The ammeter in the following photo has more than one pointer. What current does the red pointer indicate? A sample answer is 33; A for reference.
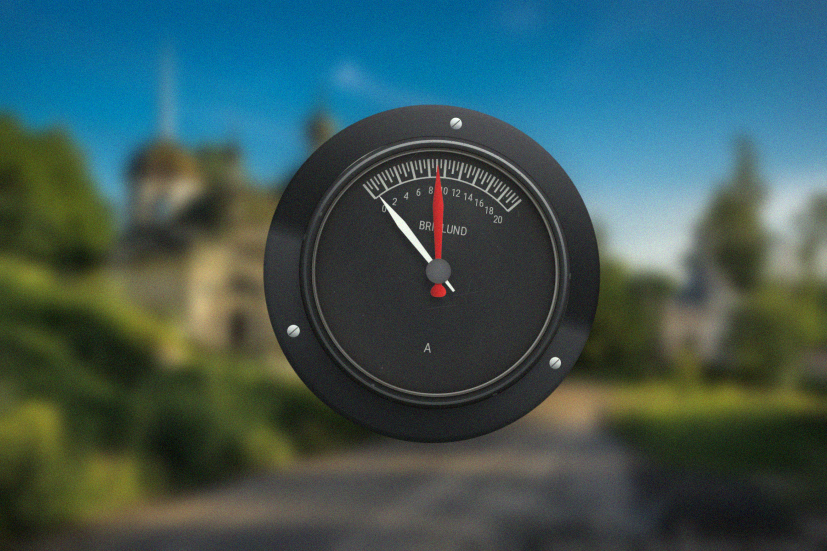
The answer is 9; A
